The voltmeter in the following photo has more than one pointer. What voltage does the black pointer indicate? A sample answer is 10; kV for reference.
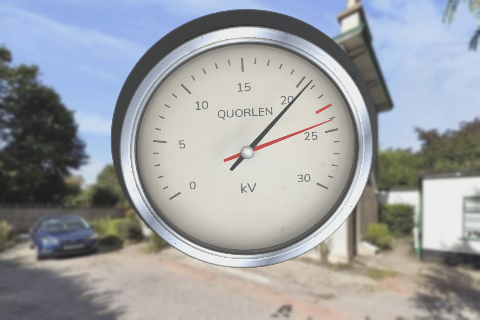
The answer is 20.5; kV
